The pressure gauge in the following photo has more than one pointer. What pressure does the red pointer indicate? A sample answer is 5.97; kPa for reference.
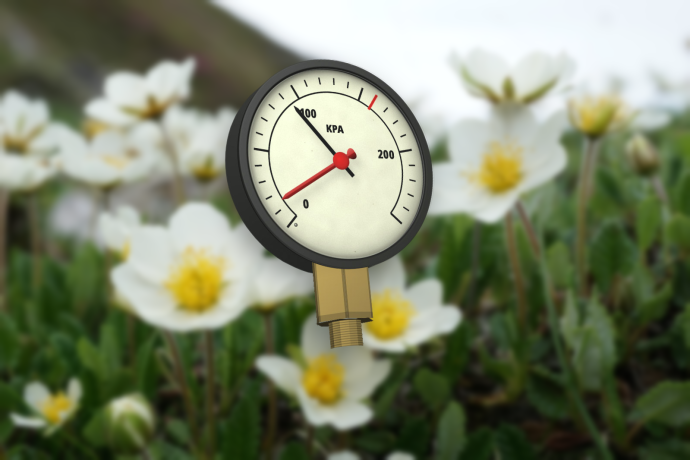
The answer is 15; kPa
